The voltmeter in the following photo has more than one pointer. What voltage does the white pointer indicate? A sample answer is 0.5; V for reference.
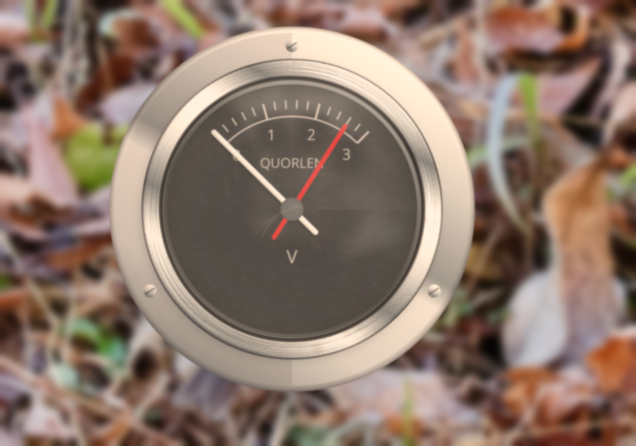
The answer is 0; V
